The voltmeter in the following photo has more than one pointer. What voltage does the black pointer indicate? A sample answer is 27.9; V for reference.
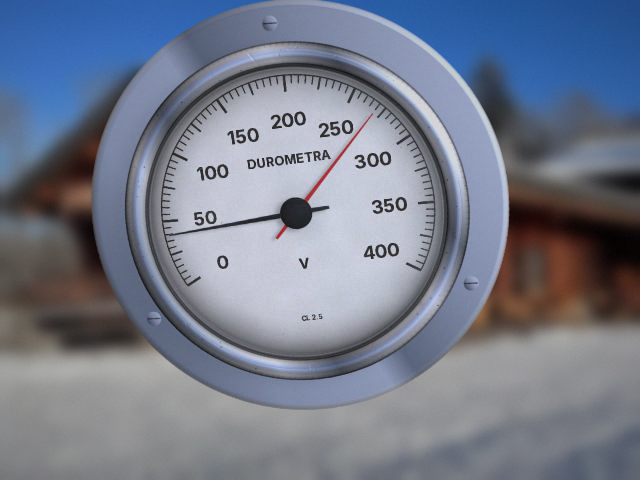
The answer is 40; V
